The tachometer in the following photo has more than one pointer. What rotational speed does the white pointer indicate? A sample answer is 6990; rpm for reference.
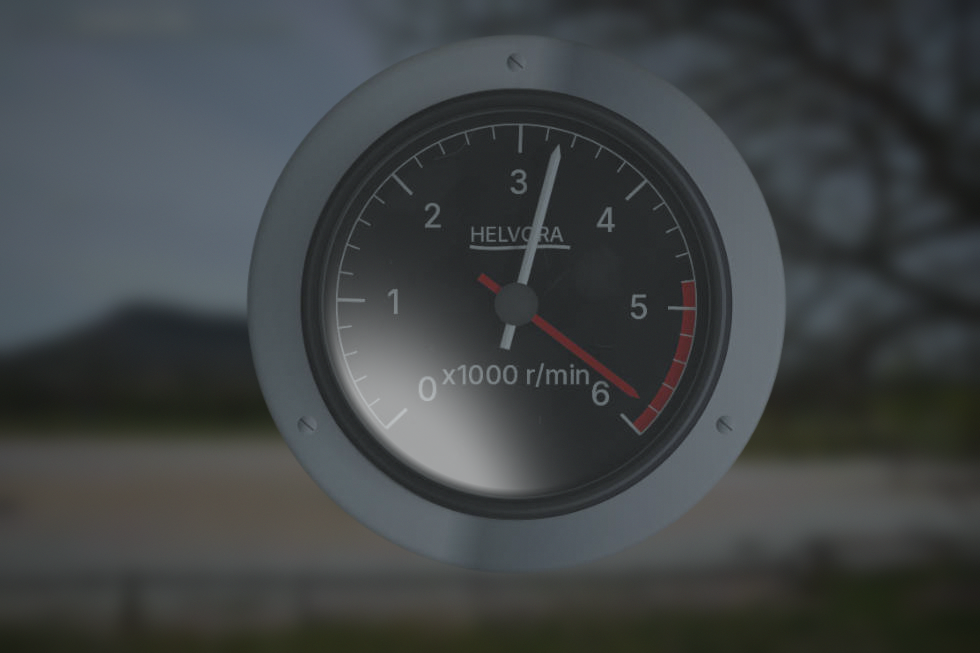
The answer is 3300; rpm
